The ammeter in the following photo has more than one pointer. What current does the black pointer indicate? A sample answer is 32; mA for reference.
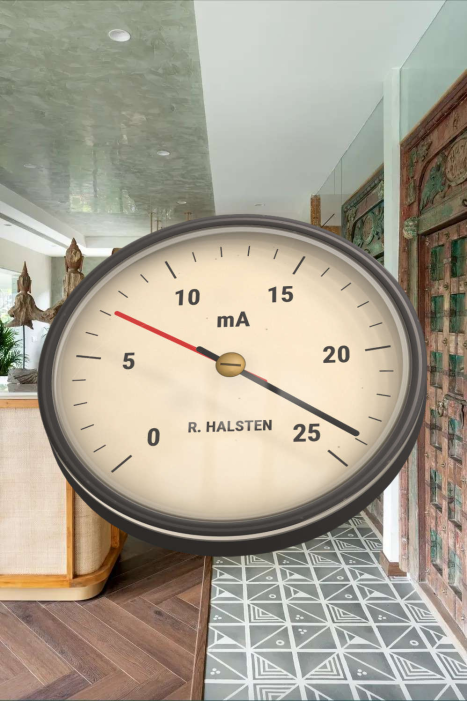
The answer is 24; mA
